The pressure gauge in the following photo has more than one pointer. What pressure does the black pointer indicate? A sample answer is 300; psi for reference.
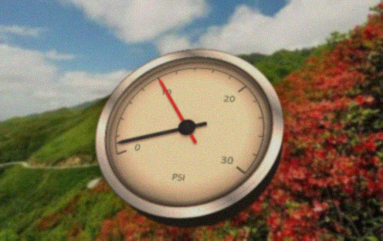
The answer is 1; psi
